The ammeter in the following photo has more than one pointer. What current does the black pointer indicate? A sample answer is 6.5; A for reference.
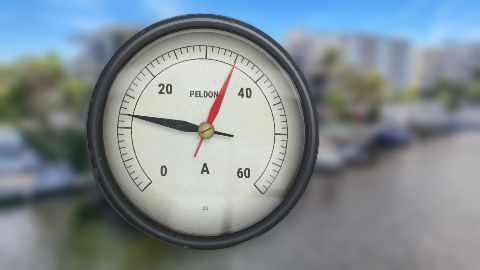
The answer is 12; A
